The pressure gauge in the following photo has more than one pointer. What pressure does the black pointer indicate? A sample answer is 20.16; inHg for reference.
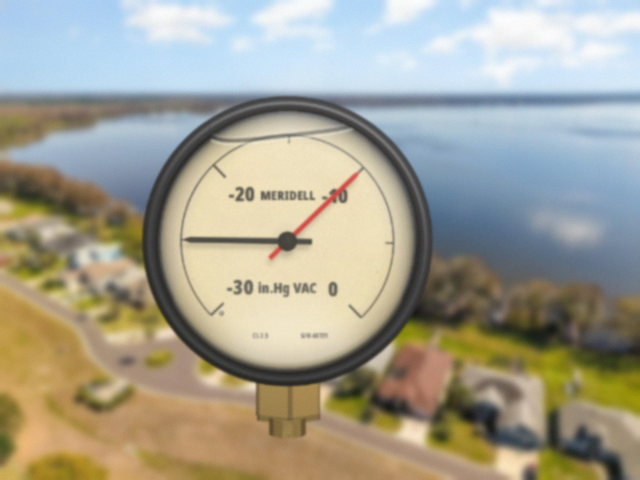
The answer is -25; inHg
